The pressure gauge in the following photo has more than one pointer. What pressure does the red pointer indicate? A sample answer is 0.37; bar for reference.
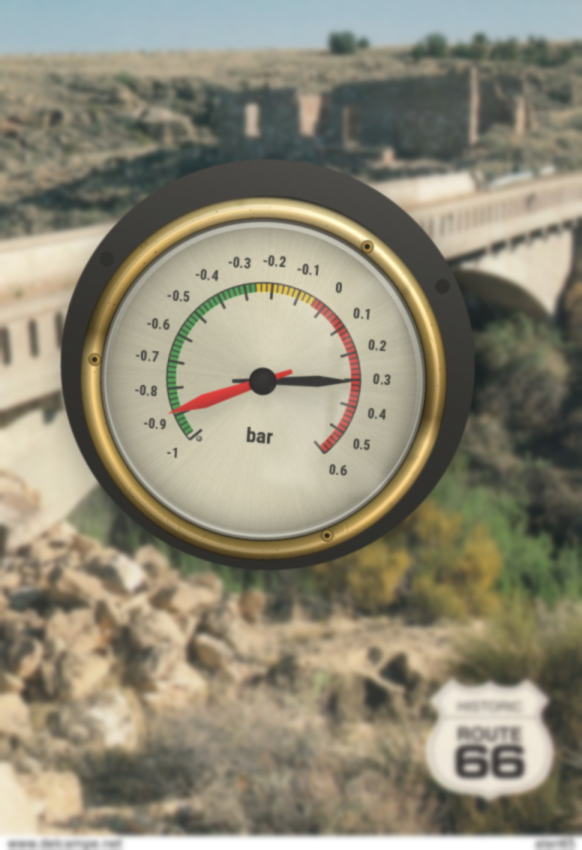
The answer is -0.88; bar
